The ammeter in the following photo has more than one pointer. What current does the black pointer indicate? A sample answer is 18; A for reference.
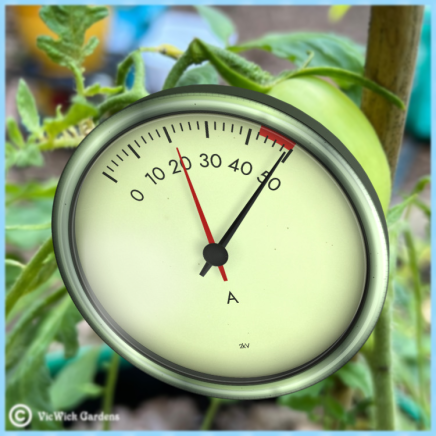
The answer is 49; A
